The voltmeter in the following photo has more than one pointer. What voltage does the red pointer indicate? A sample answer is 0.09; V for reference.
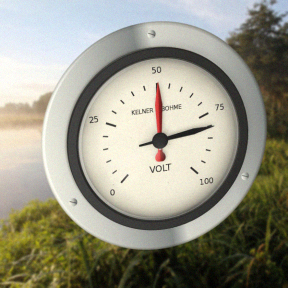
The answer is 50; V
